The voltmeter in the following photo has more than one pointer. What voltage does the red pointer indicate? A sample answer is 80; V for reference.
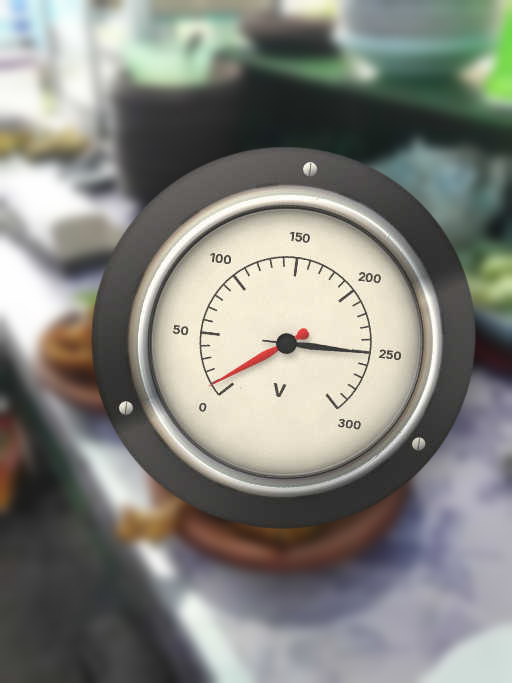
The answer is 10; V
